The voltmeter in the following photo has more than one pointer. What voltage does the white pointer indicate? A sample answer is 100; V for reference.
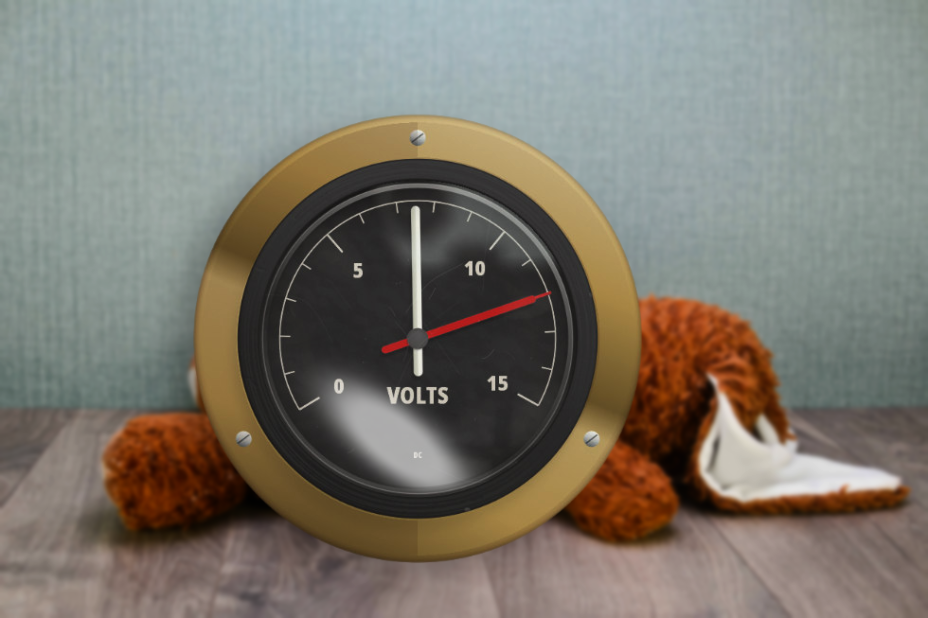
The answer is 7.5; V
